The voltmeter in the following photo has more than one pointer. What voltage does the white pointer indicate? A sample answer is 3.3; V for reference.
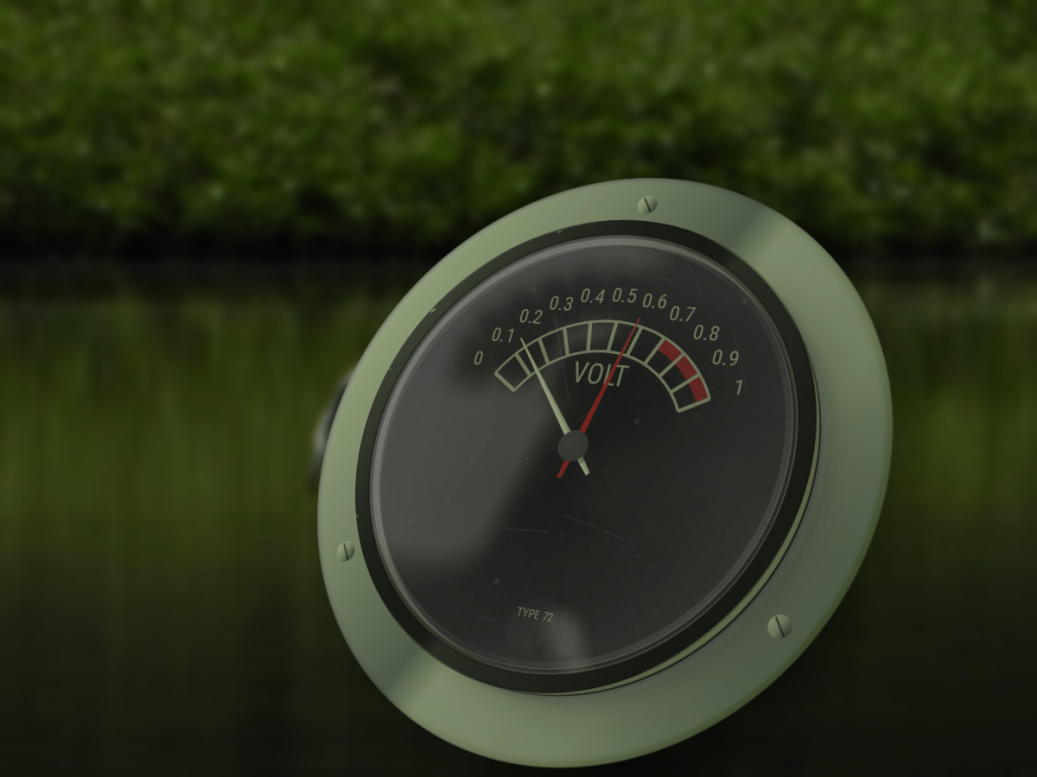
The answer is 0.15; V
